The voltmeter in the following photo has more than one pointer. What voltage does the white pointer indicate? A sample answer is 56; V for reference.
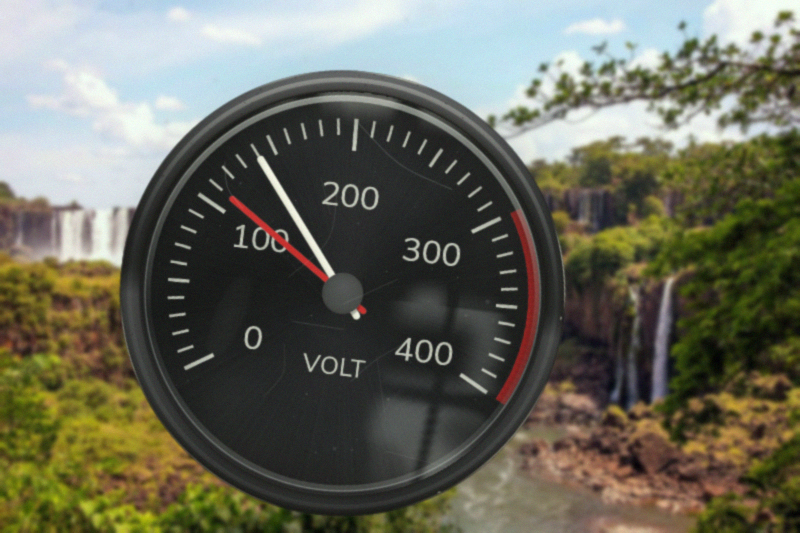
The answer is 140; V
